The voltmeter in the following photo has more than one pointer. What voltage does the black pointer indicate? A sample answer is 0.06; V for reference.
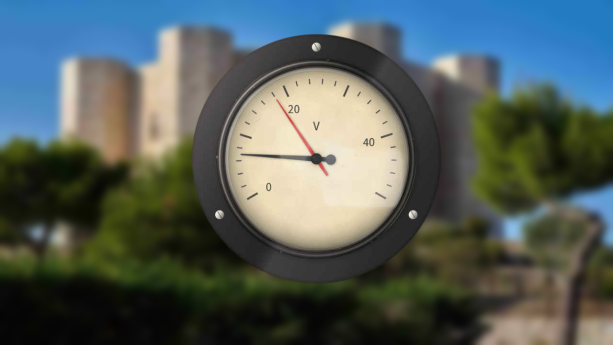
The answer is 7; V
